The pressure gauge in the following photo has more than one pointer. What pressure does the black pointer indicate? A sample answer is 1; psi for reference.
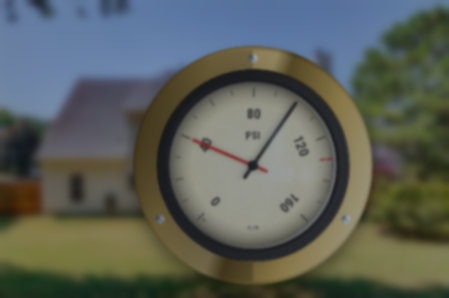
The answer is 100; psi
